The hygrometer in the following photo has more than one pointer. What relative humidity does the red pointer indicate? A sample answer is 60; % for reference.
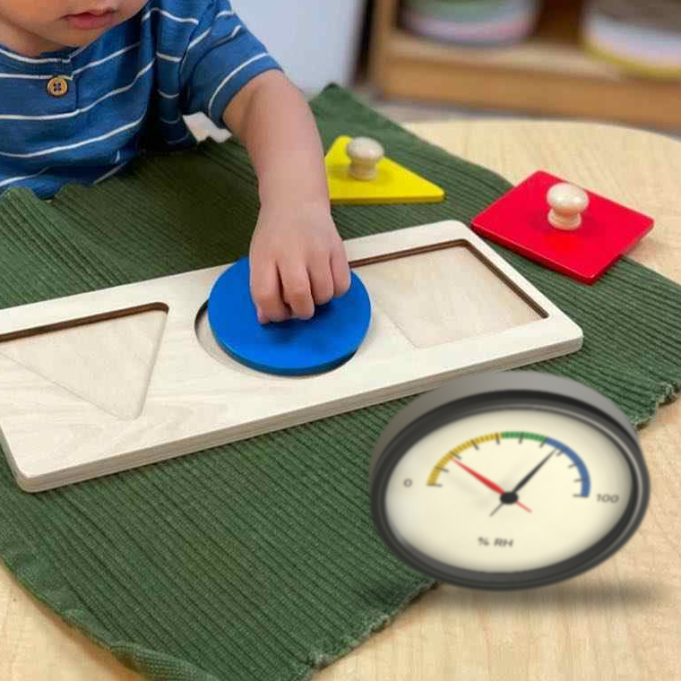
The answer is 20; %
